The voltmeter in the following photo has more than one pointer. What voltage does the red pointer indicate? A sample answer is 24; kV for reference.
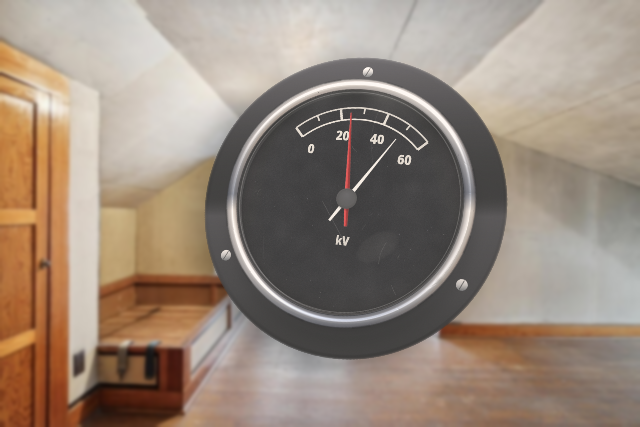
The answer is 25; kV
